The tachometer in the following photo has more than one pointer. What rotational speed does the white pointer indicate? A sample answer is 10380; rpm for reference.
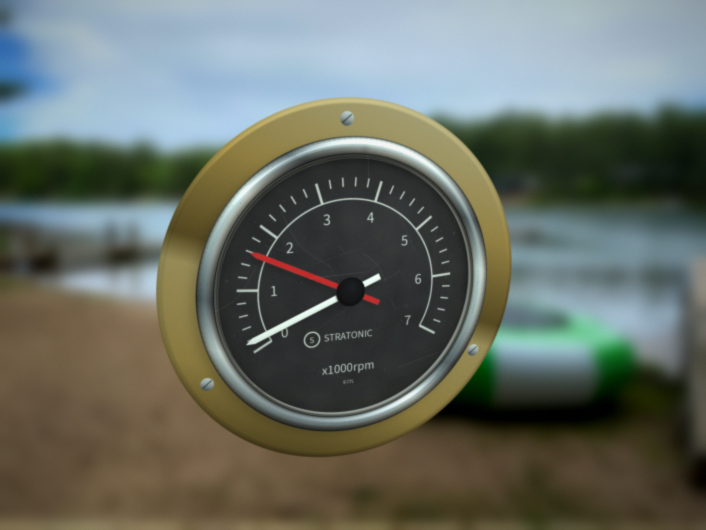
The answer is 200; rpm
